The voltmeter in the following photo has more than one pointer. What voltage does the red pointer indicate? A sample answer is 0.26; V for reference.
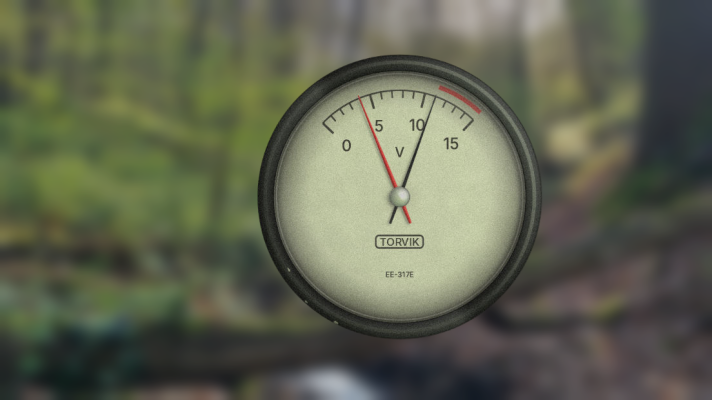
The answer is 4; V
